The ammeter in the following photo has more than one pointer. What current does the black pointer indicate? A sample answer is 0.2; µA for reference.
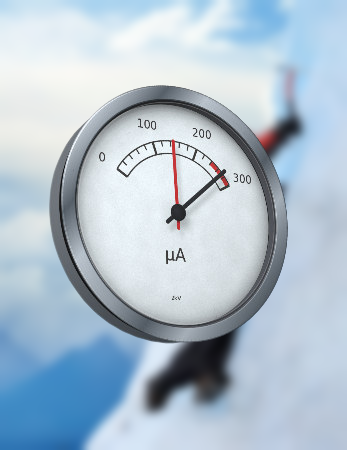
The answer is 270; µA
